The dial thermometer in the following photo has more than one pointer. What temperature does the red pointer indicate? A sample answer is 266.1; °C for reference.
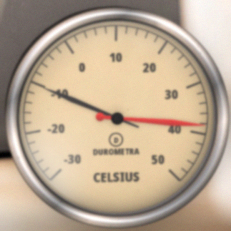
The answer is 38; °C
